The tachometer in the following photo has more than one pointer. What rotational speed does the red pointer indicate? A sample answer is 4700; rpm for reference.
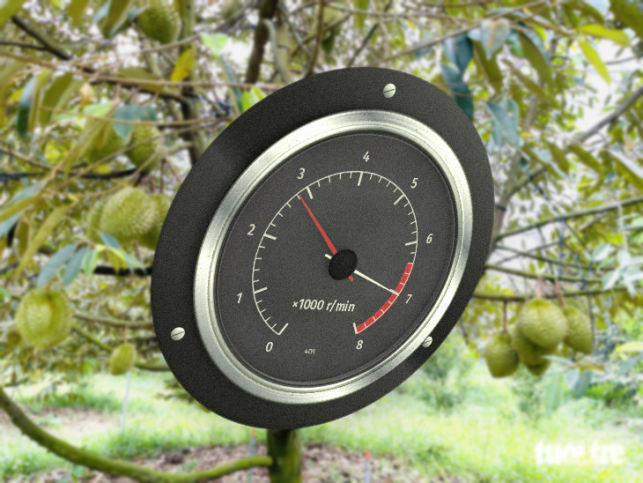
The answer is 2800; rpm
